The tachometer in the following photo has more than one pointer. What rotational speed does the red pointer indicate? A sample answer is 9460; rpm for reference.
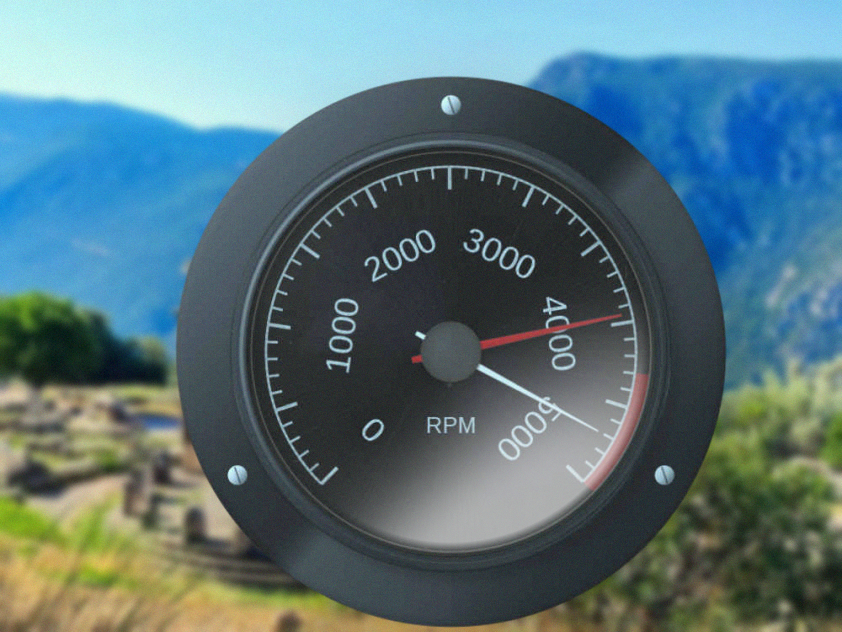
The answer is 3950; rpm
